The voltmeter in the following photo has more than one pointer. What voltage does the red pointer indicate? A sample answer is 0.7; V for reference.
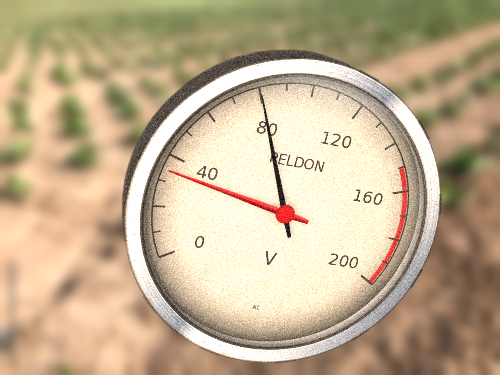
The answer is 35; V
